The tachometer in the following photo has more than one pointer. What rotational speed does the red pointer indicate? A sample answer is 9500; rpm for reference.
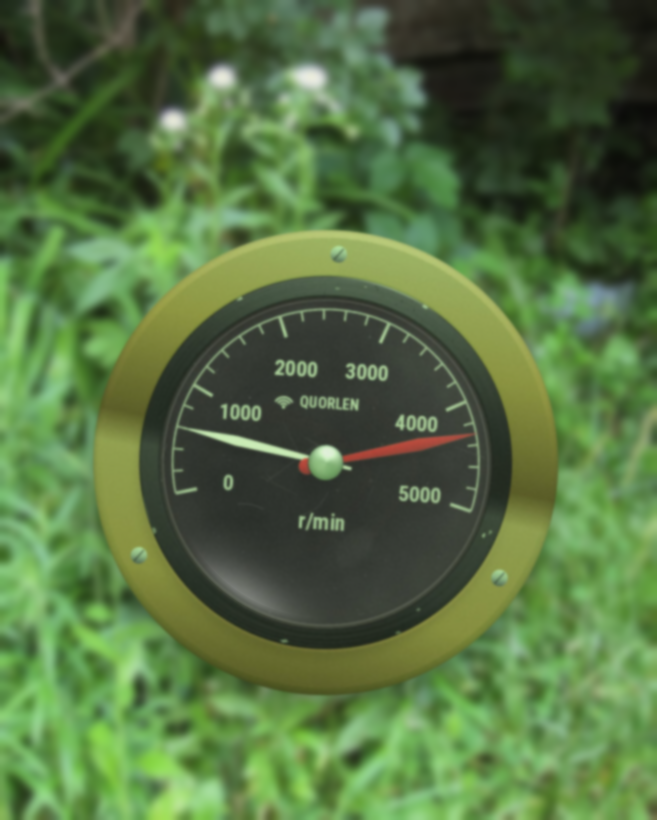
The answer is 4300; rpm
